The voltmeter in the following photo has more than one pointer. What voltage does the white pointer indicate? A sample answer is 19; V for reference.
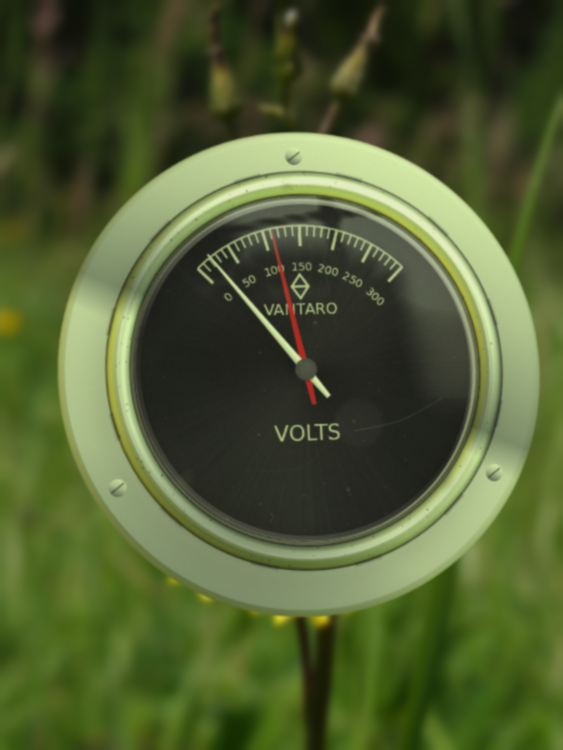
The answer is 20; V
